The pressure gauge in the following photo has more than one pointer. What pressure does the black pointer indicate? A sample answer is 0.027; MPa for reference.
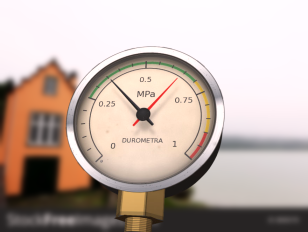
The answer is 0.35; MPa
